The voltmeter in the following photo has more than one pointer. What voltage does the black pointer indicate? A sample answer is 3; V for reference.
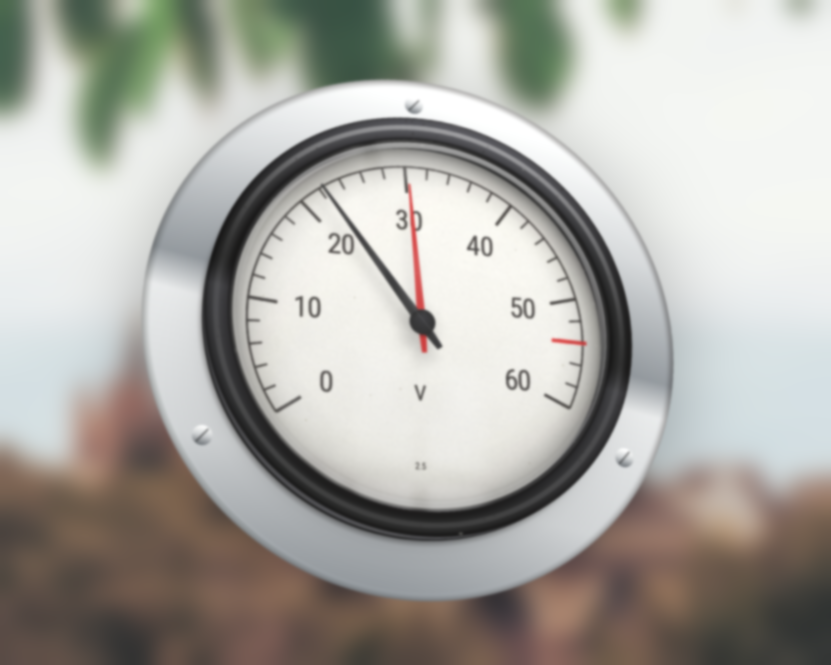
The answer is 22; V
